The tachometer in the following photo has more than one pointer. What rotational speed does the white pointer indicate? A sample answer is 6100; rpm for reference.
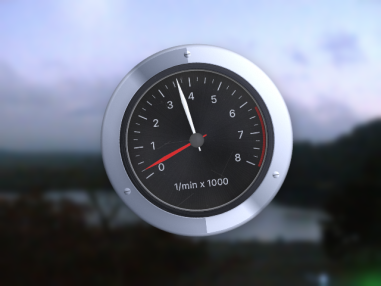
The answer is 3625; rpm
